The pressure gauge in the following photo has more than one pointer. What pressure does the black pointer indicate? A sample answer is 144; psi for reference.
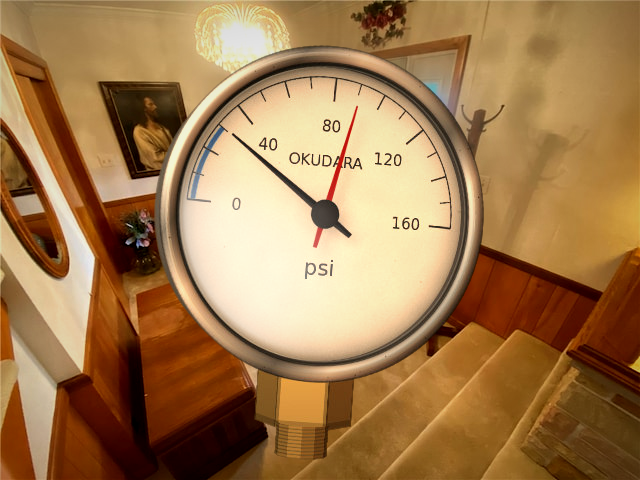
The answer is 30; psi
